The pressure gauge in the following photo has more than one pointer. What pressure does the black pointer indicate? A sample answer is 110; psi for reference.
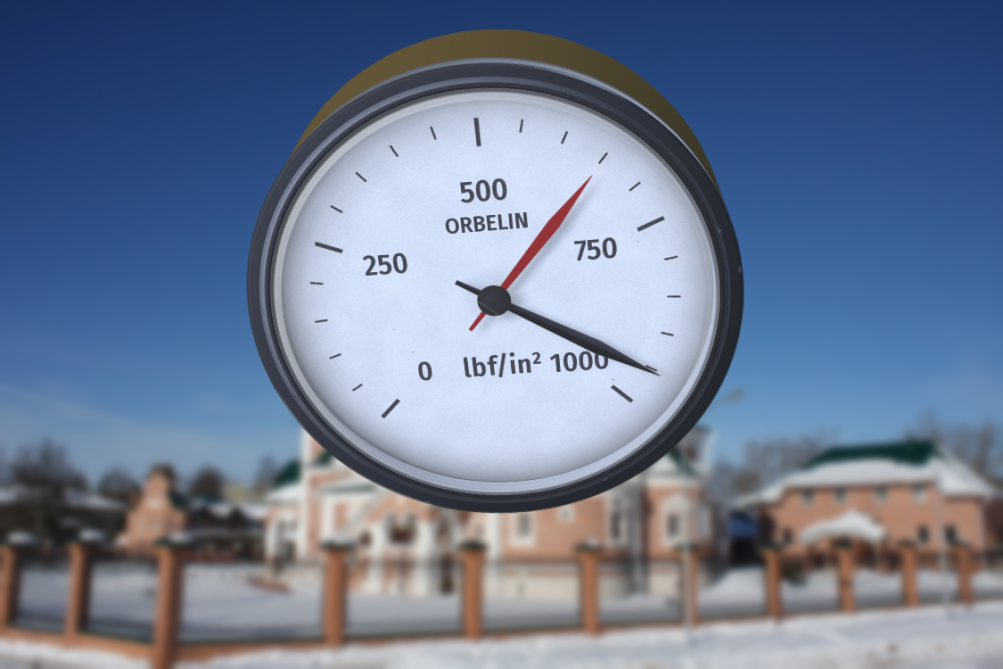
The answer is 950; psi
